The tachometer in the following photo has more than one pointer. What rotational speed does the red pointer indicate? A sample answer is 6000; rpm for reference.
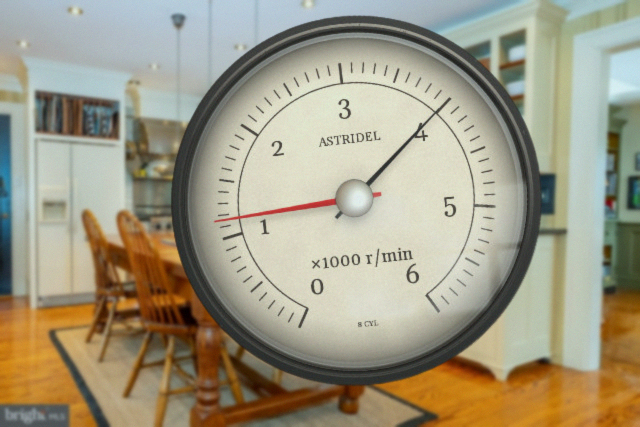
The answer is 1150; rpm
